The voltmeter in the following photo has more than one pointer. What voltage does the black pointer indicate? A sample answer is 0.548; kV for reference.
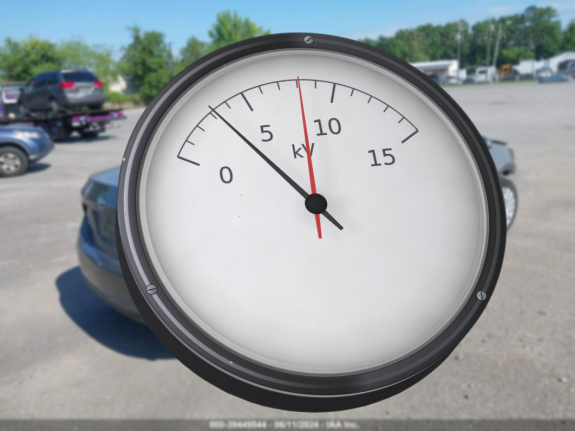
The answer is 3; kV
